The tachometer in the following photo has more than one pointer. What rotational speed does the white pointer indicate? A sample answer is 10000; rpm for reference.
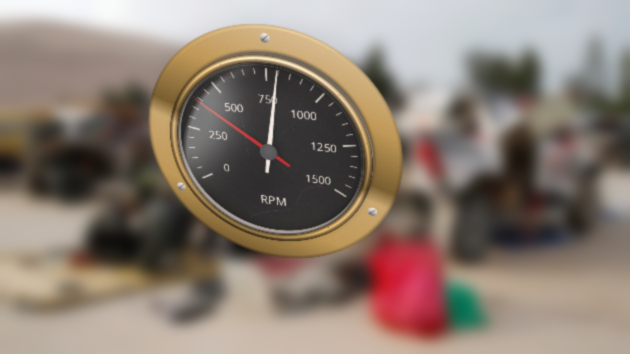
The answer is 800; rpm
